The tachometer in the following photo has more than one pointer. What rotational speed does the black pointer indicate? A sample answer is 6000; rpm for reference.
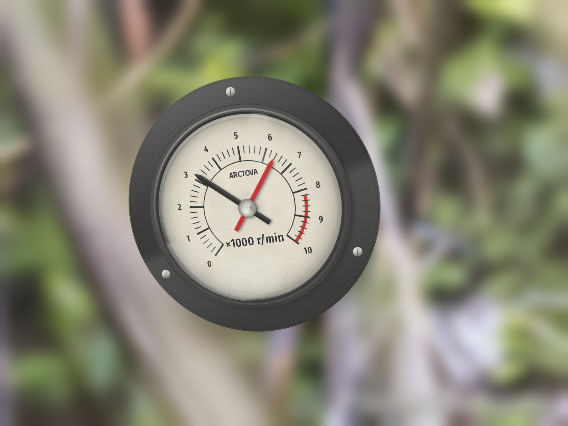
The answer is 3200; rpm
